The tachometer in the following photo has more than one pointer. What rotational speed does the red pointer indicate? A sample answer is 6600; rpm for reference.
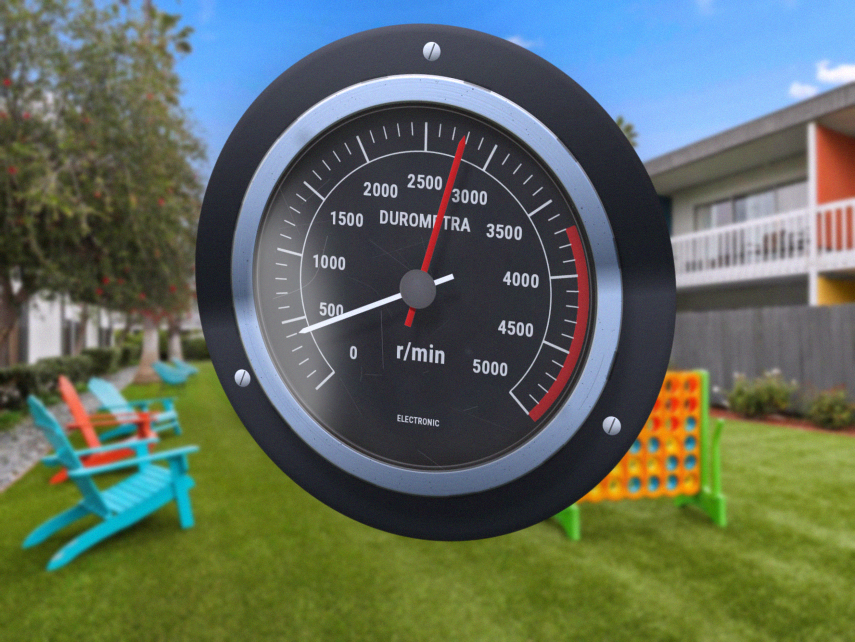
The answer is 2800; rpm
